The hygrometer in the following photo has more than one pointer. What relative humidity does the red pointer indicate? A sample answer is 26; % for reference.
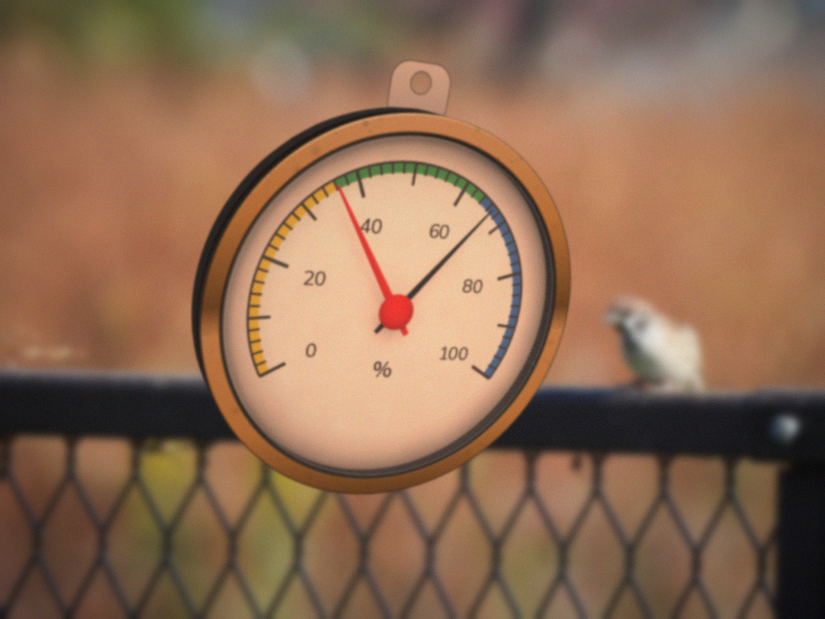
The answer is 36; %
